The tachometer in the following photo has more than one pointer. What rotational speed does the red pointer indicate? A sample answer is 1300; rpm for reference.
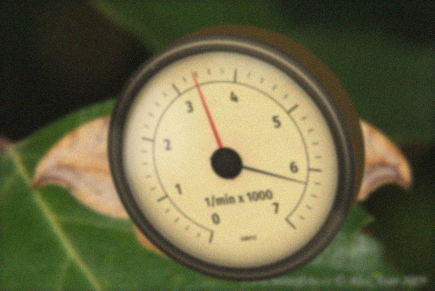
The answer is 3400; rpm
